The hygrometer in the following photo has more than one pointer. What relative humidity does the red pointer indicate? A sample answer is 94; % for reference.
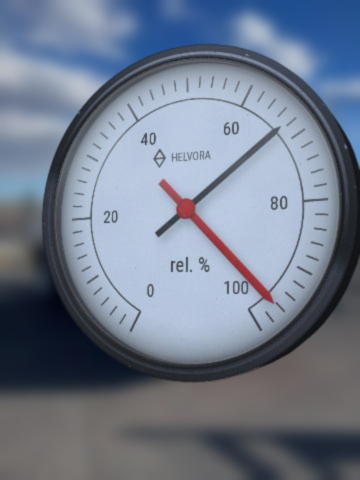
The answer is 96; %
